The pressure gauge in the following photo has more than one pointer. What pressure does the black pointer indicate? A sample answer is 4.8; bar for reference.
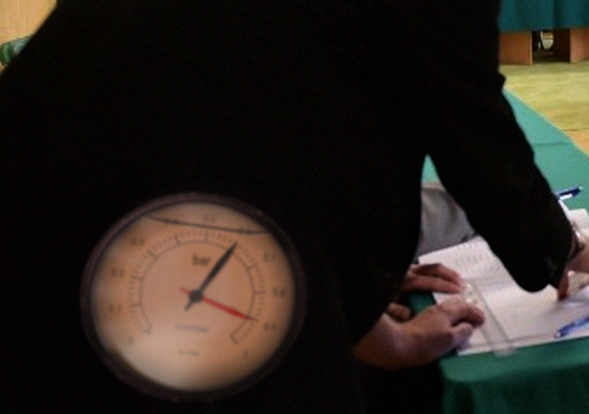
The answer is 0.6; bar
